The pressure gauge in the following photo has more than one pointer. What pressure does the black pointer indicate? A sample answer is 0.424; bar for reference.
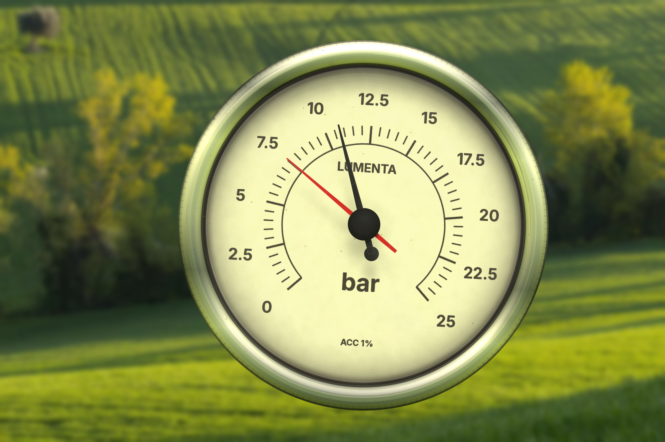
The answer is 10.75; bar
